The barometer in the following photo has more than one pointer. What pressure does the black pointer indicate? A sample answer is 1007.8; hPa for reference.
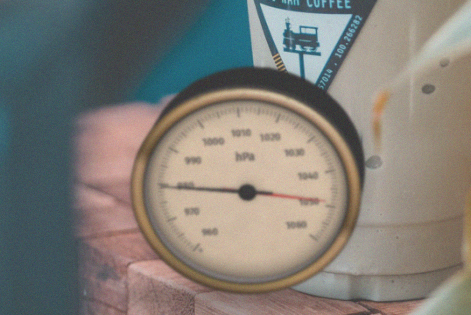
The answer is 980; hPa
